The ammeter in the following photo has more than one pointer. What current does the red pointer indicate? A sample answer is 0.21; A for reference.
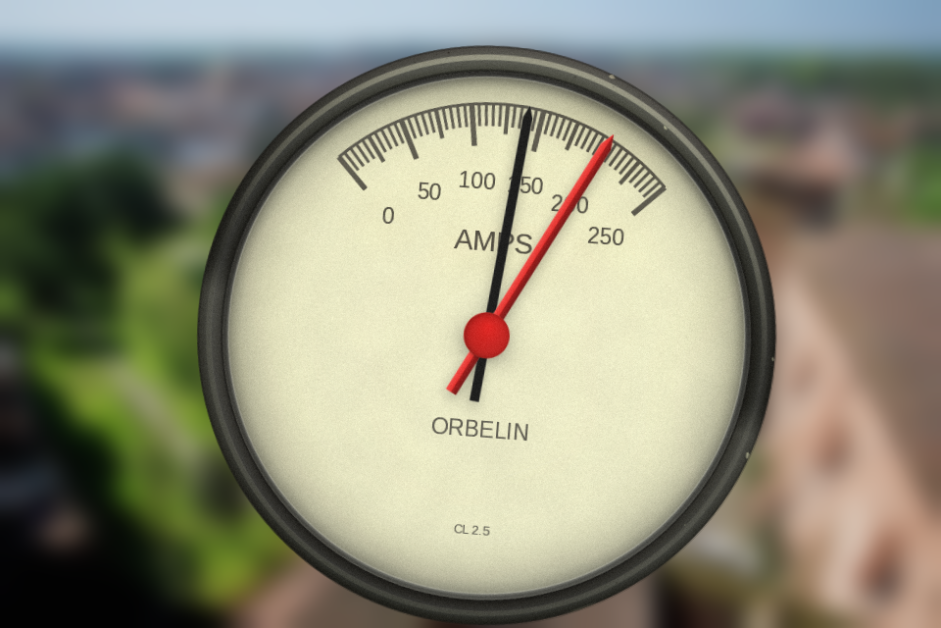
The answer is 200; A
